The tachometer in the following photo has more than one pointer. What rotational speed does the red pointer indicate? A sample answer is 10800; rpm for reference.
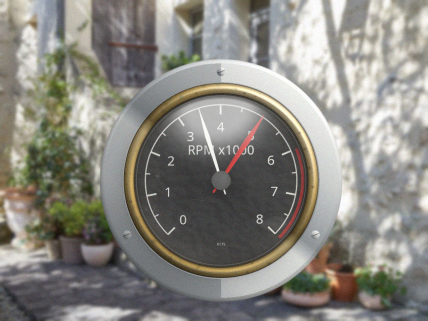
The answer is 5000; rpm
